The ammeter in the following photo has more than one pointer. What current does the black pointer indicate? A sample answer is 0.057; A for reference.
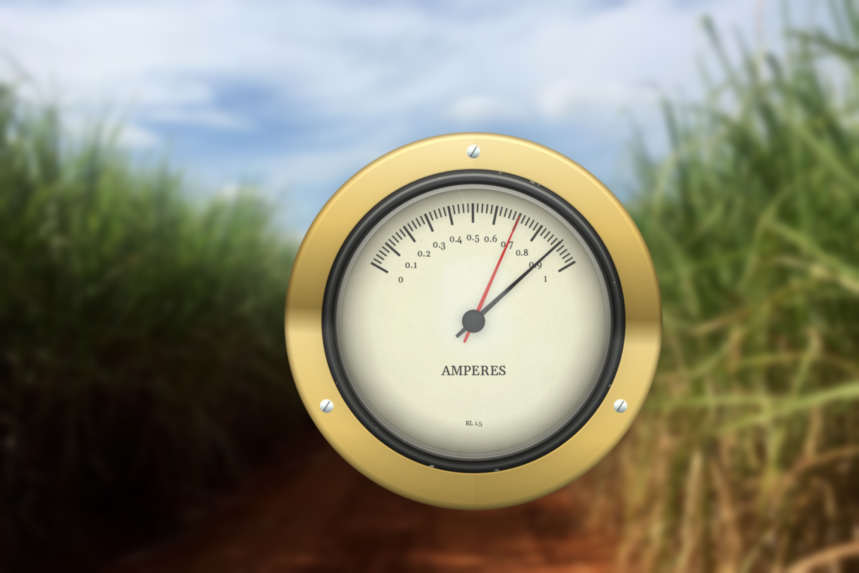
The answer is 0.9; A
